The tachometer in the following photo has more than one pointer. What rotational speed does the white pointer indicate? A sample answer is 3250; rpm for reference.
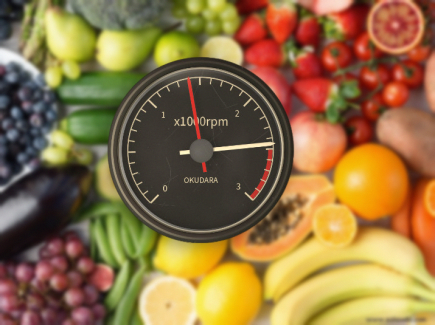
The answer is 2450; rpm
